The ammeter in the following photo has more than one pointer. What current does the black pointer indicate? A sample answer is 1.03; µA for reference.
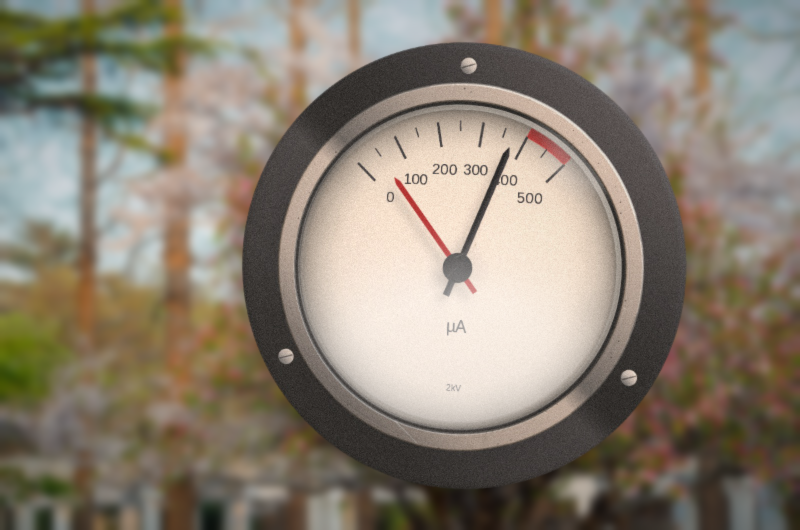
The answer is 375; µA
